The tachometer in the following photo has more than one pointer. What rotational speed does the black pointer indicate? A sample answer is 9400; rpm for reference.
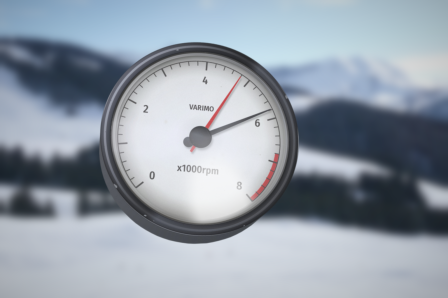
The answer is 5800; rpm
